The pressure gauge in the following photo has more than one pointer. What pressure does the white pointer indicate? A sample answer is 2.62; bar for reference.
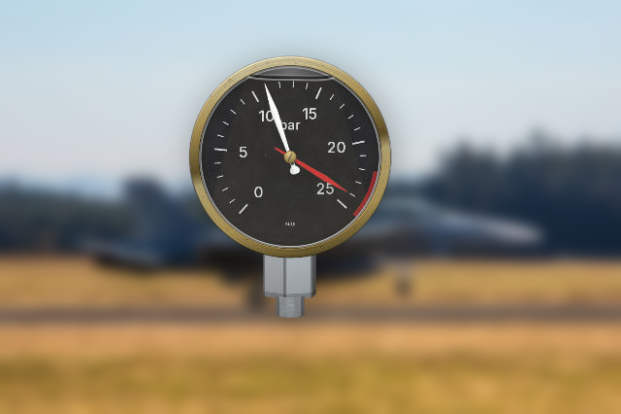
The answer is 11; bar
